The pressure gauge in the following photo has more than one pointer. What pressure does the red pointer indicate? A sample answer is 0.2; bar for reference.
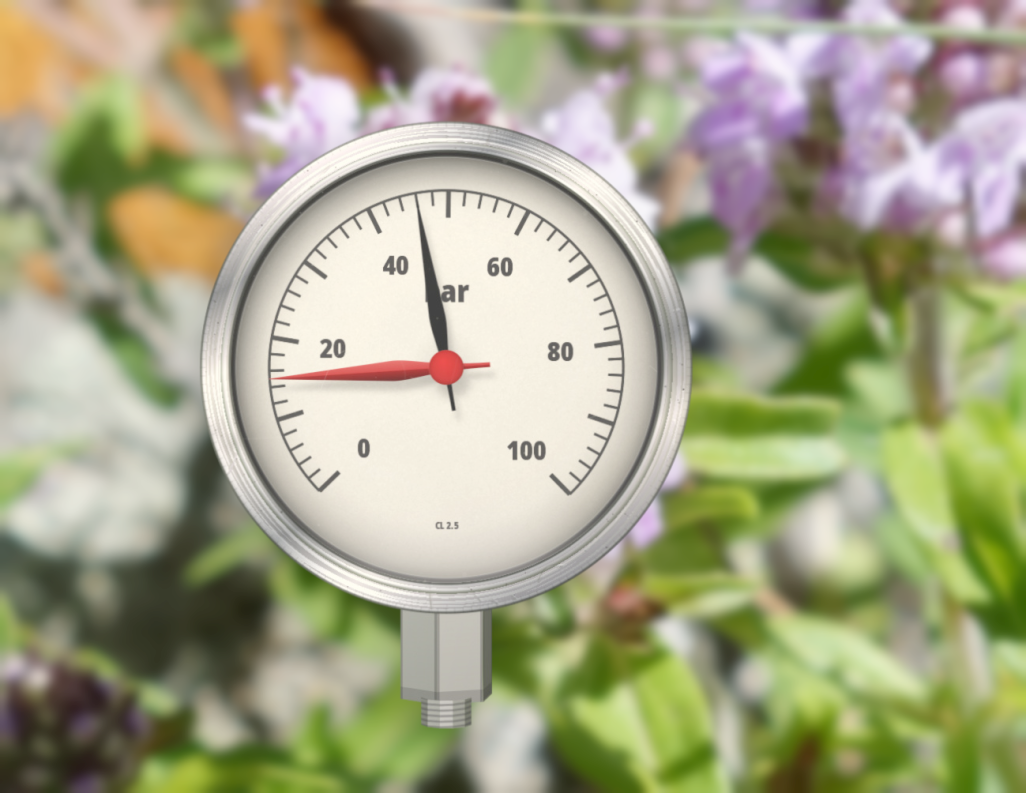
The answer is 15; bar
